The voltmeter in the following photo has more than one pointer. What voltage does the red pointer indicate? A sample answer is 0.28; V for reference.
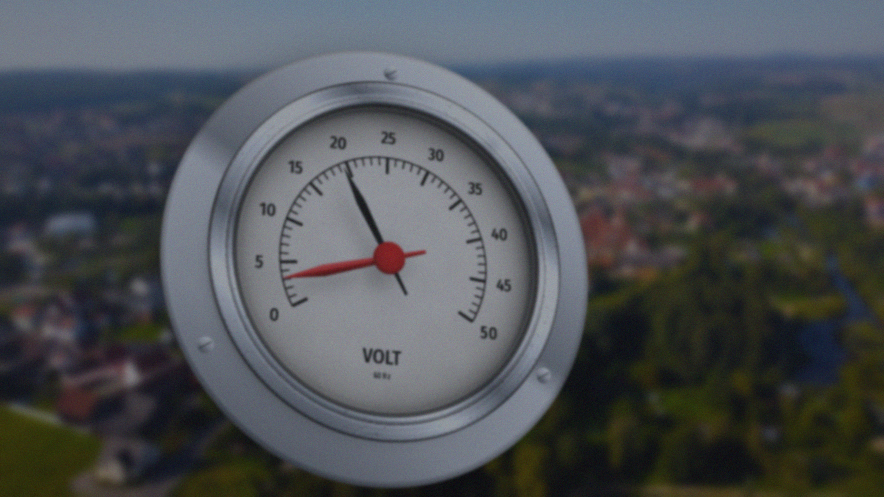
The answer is 3; V
